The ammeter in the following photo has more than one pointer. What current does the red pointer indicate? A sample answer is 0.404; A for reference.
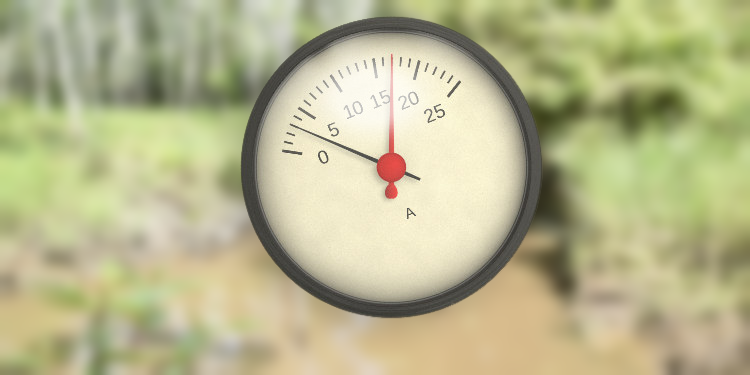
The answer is 17; A
